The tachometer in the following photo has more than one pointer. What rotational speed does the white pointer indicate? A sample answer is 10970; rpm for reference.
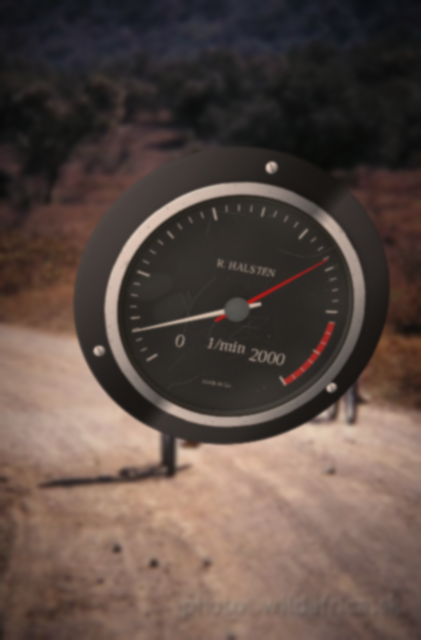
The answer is 150; rpm
